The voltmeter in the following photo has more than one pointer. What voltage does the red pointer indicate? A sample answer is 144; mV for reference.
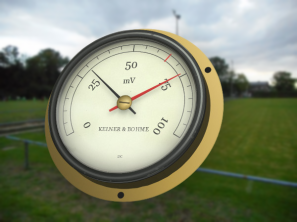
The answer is 75; mV
